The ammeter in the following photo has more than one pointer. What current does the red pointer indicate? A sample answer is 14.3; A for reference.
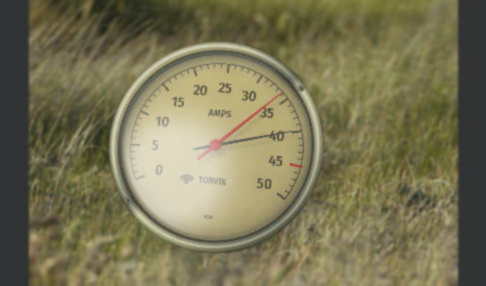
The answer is 34; A
